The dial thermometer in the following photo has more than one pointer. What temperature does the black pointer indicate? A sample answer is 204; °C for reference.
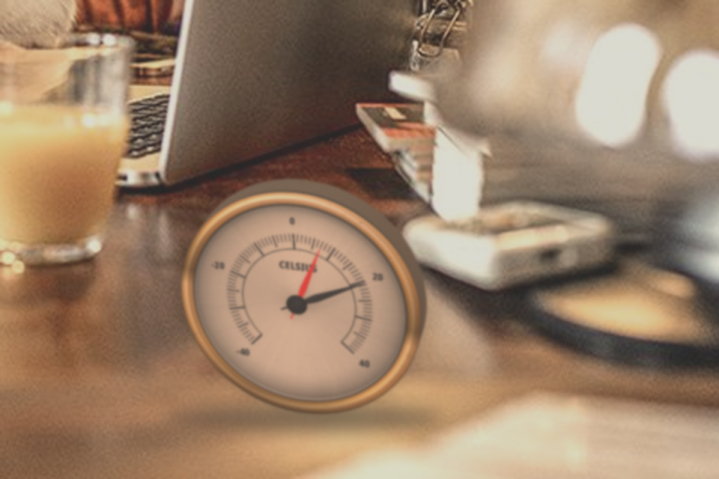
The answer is 20; °C
